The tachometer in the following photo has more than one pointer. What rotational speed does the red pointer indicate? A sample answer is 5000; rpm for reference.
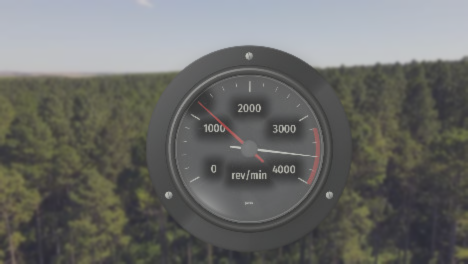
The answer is 1200; rpm
